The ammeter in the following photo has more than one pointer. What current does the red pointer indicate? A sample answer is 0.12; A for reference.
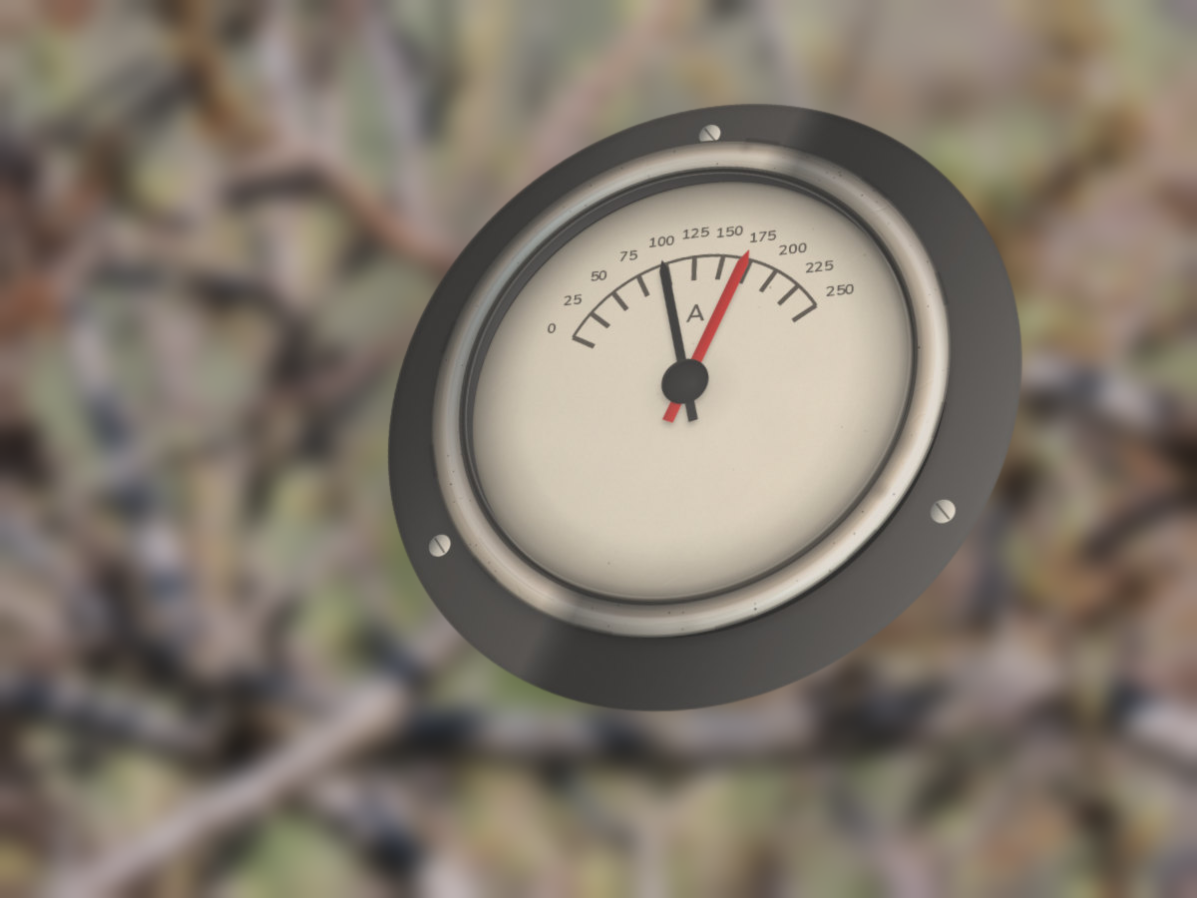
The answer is 175; A
